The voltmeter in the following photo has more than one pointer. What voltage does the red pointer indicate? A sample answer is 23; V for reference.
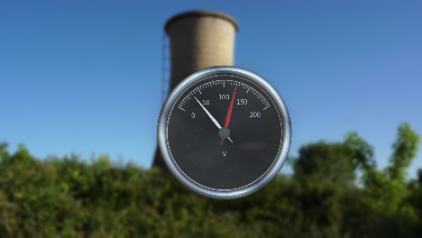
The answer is 125; V
